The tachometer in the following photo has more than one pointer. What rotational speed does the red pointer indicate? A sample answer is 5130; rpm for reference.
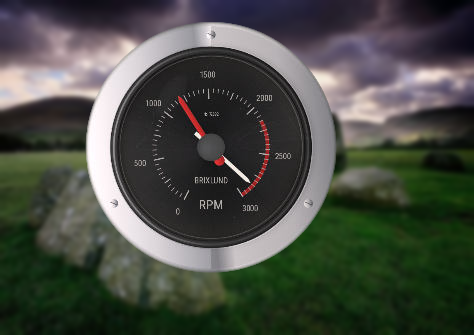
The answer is 1200; rpm
